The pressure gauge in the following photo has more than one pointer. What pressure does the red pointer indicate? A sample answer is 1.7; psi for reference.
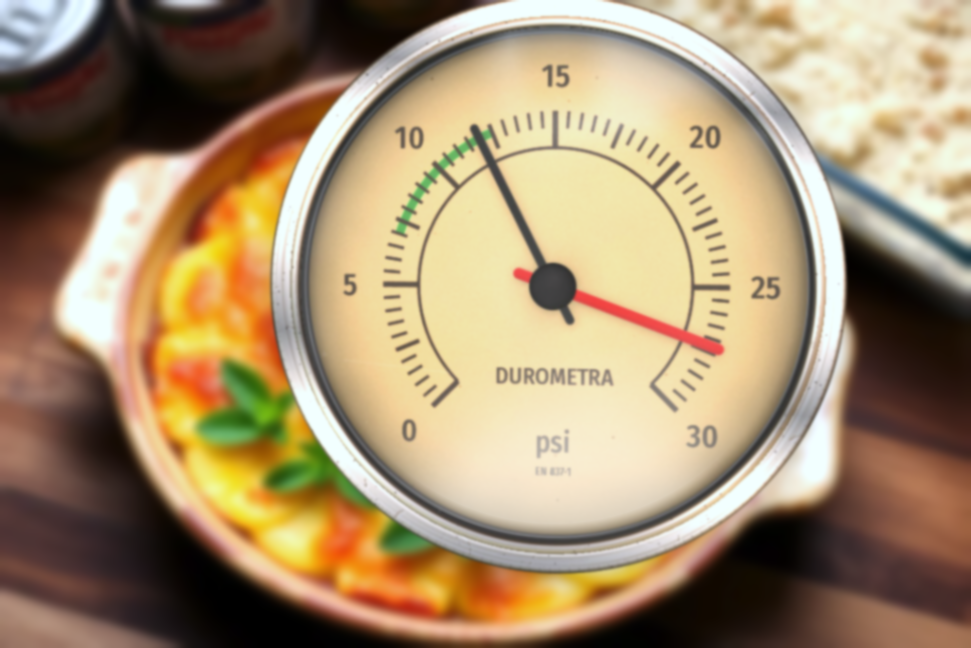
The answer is 27.25; psi
